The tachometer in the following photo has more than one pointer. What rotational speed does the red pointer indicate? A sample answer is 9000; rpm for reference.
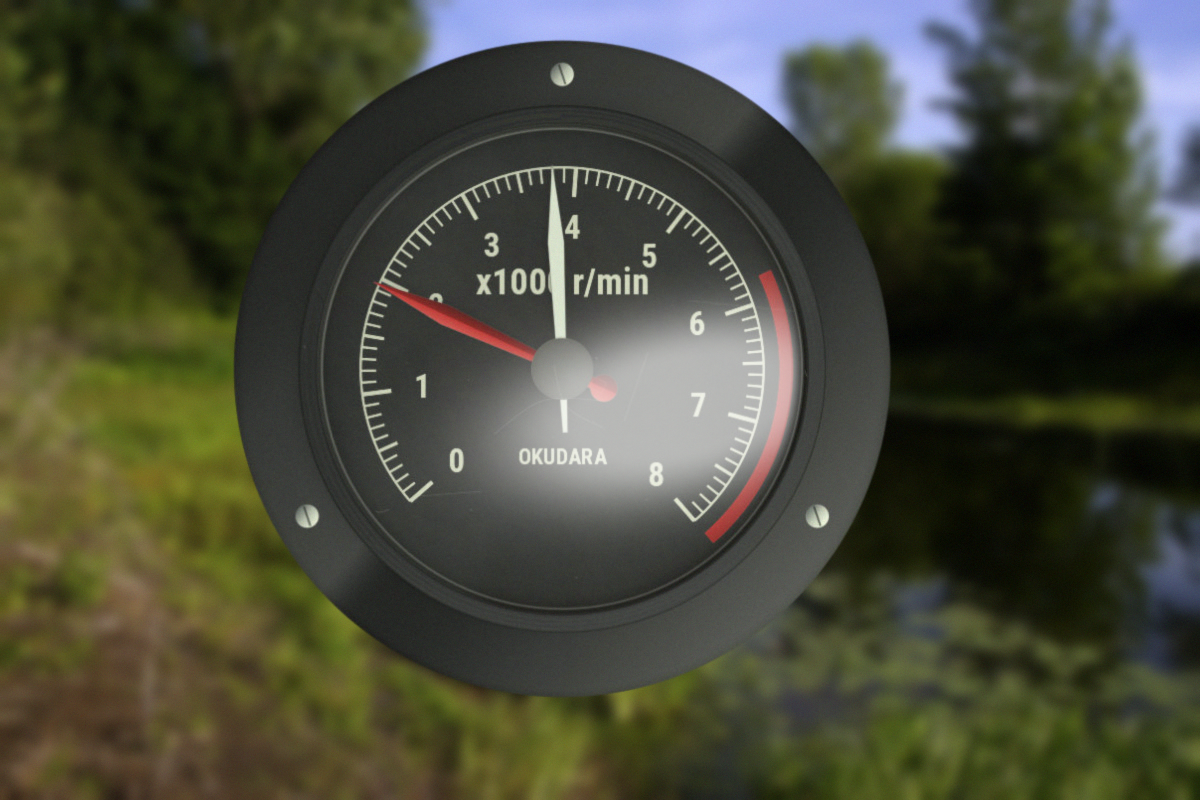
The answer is 1950; rpm
